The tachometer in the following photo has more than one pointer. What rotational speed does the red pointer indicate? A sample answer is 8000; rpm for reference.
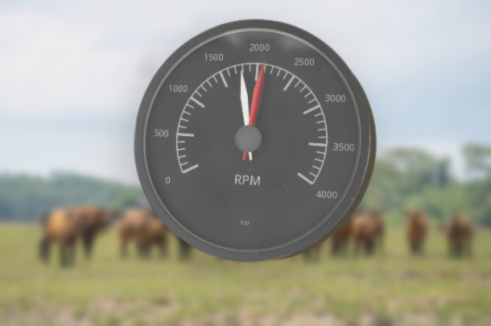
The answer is 2100; rpm
